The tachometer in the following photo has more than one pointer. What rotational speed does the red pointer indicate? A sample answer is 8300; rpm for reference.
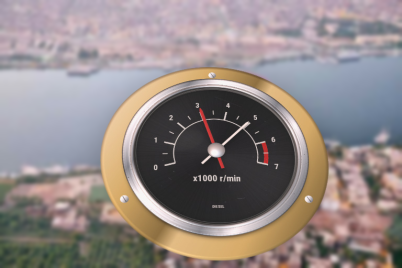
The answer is 3000; rpm
